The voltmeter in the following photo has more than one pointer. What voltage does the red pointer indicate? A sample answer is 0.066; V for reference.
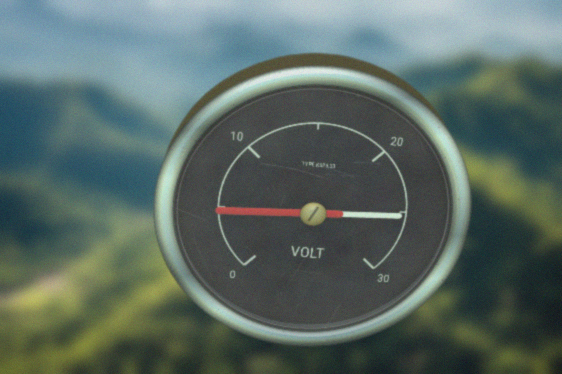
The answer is 5; V
